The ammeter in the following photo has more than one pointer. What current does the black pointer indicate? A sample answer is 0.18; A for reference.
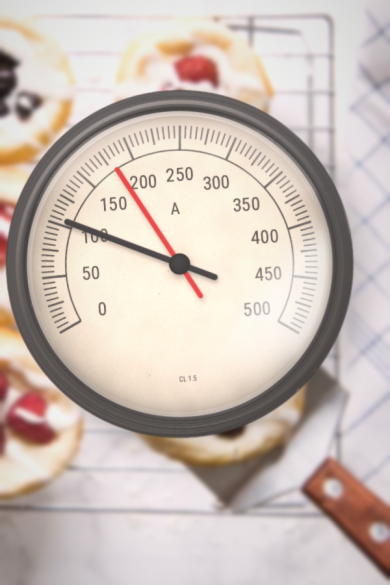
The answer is 105; A
